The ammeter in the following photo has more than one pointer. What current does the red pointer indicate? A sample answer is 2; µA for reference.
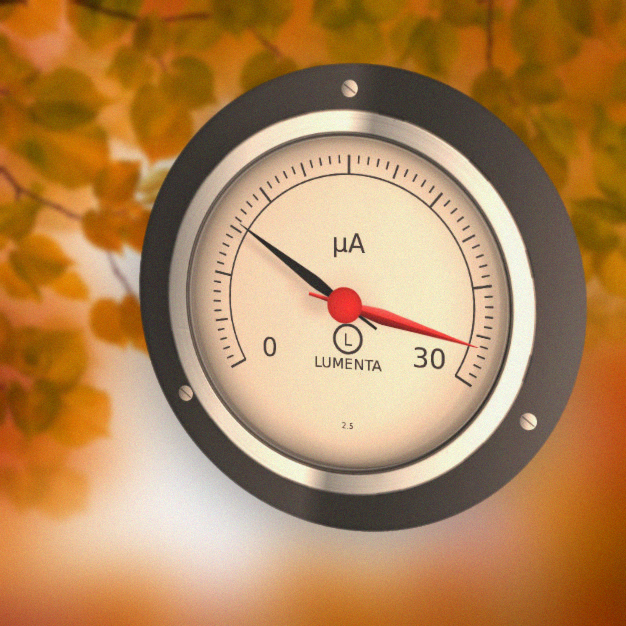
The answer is 28; µA
